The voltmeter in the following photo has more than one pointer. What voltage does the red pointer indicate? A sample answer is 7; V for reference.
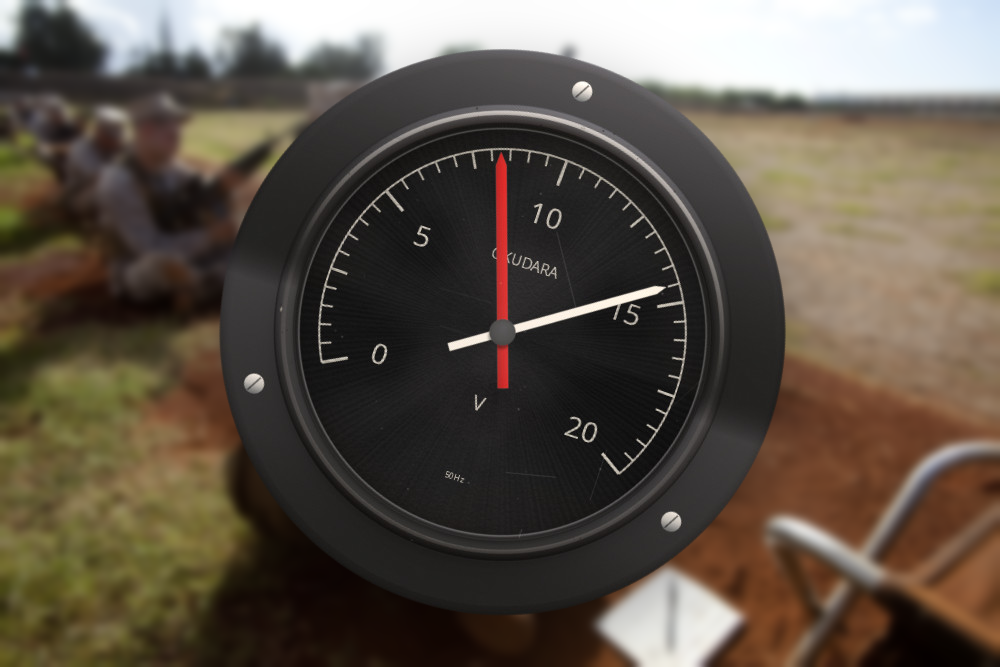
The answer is 8.25; V
